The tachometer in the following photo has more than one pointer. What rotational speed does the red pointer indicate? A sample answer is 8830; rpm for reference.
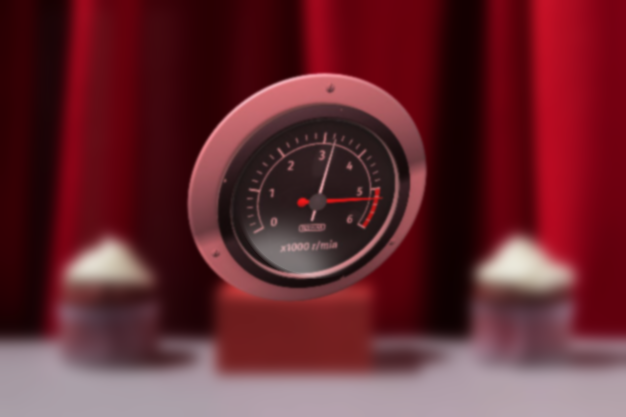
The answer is 5200; rpm
